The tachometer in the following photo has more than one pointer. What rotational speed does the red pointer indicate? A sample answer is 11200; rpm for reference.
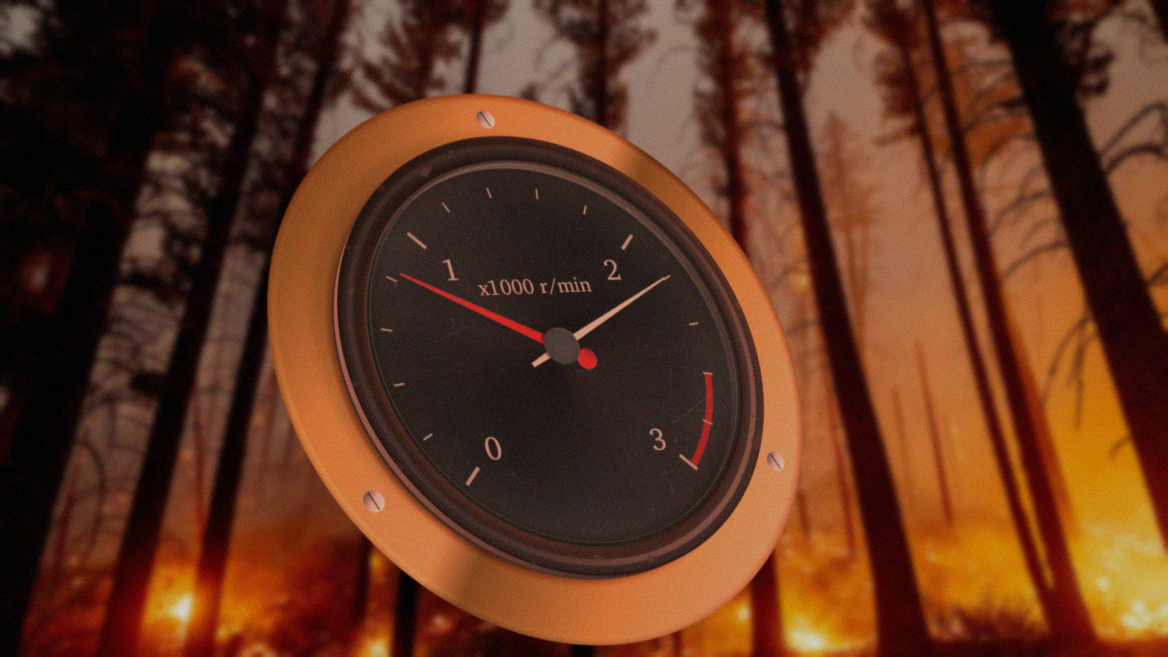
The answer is 800; rpm
